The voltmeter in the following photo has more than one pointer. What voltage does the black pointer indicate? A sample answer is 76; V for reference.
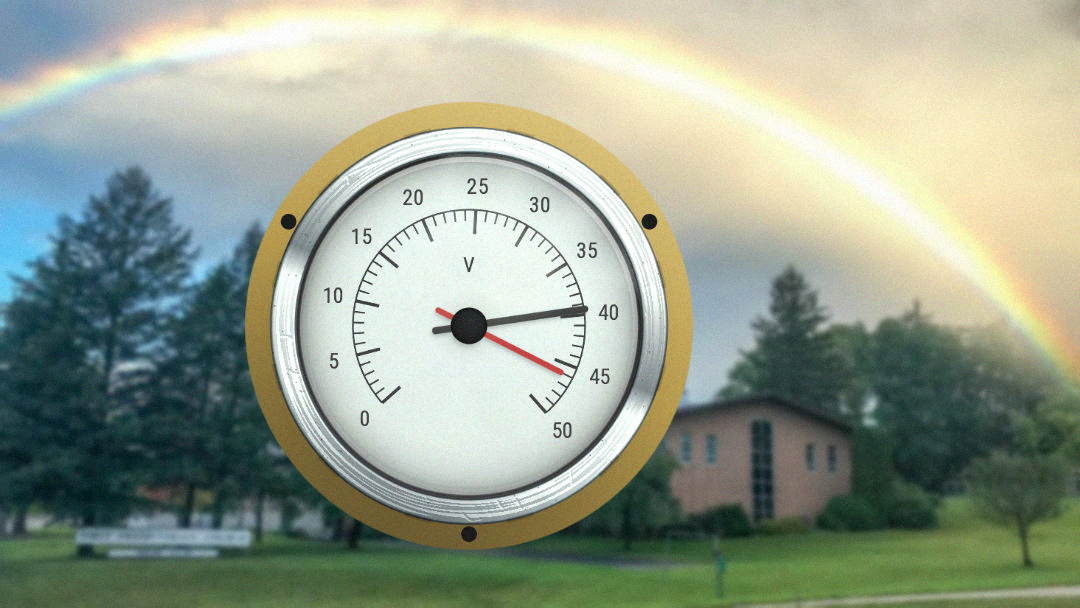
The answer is 39.5; V
